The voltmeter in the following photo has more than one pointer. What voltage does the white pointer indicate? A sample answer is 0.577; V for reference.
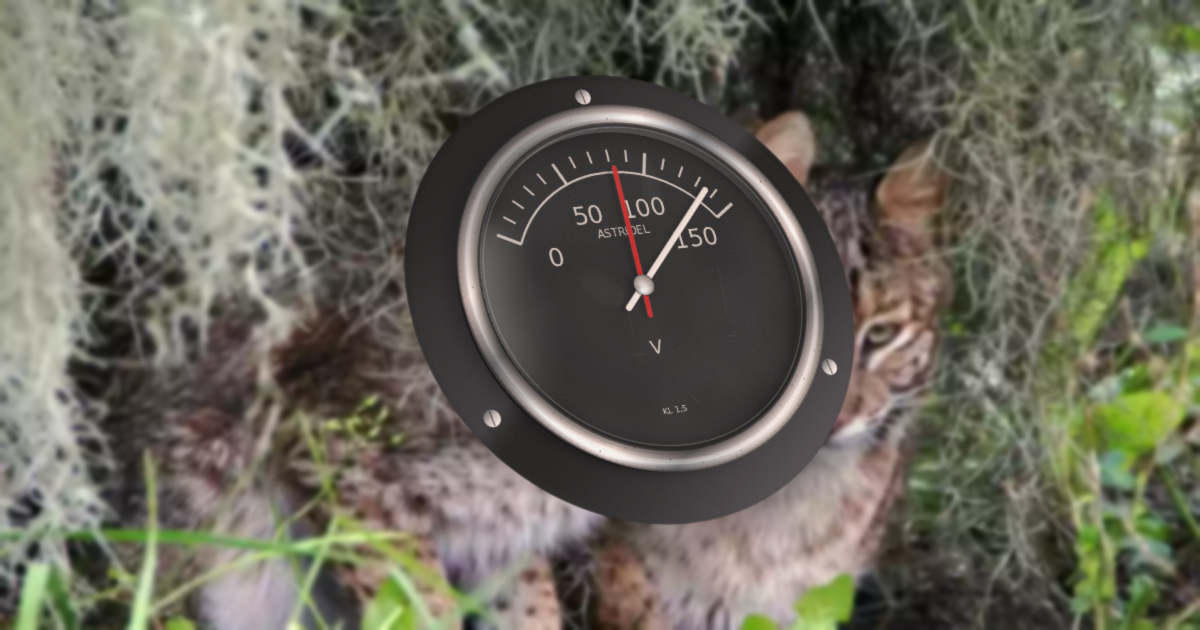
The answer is 135; V
